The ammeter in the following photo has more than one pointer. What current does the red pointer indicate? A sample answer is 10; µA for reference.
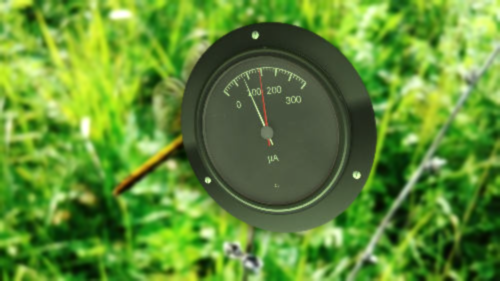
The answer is 150; µA
